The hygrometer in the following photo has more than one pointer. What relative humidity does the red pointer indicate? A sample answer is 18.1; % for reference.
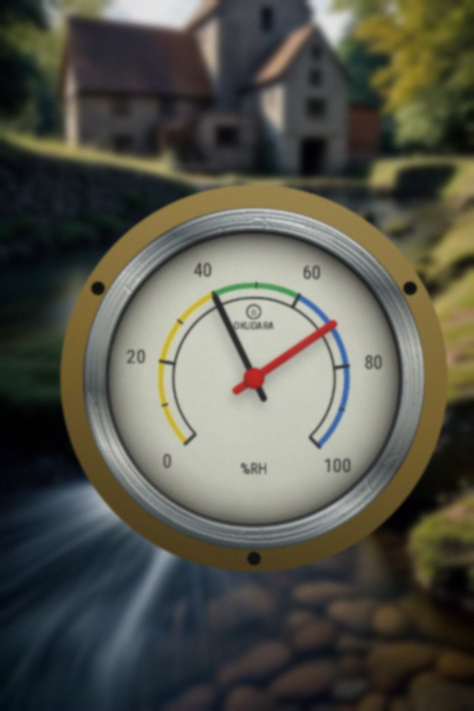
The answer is 70; %
